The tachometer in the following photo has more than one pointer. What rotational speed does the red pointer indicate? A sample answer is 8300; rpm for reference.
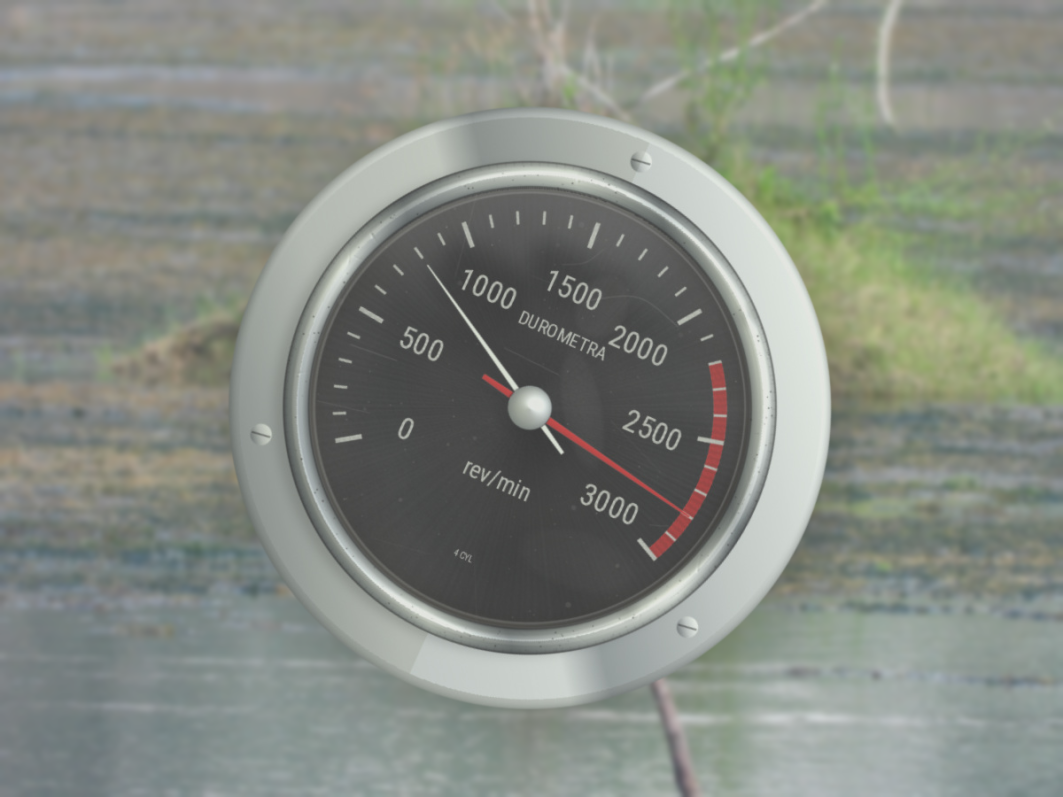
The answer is 2800; rpm
